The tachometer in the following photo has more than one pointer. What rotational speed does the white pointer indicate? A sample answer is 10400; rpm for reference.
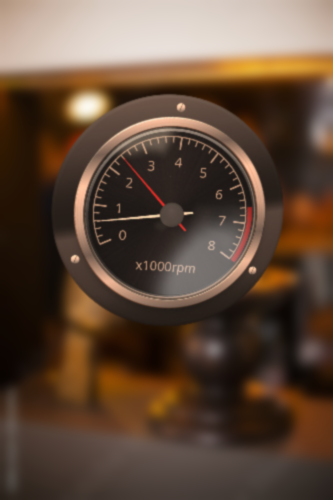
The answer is 600; rpm
